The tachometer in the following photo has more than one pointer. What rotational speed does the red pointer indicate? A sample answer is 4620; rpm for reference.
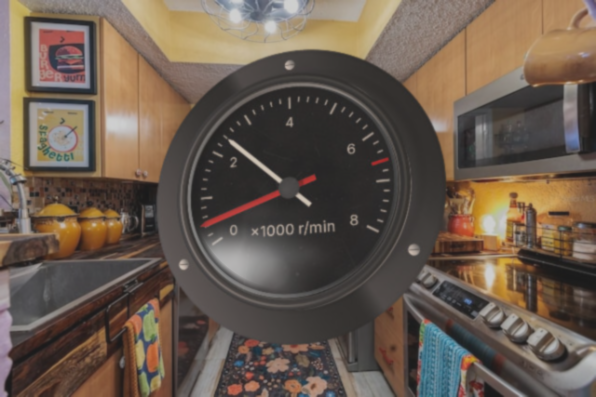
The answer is 400; rpm
